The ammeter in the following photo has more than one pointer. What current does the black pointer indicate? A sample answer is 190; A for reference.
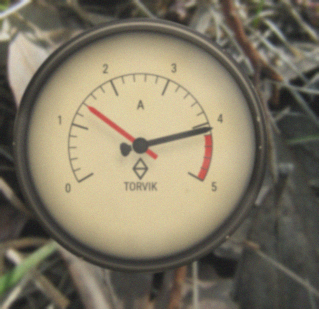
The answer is 4.1; A
